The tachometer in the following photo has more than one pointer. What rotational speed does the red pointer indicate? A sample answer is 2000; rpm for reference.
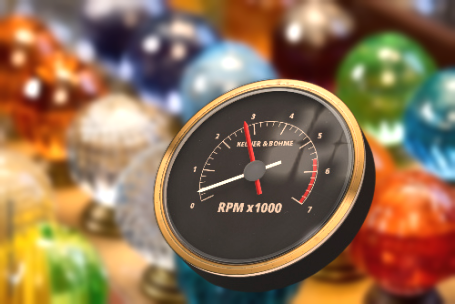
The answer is 2800; rpm
